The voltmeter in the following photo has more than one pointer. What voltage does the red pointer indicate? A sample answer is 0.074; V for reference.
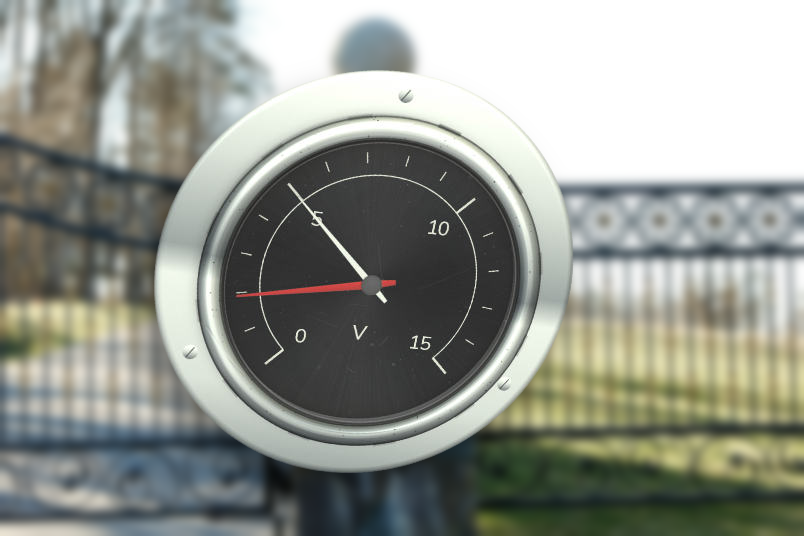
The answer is 2; V
